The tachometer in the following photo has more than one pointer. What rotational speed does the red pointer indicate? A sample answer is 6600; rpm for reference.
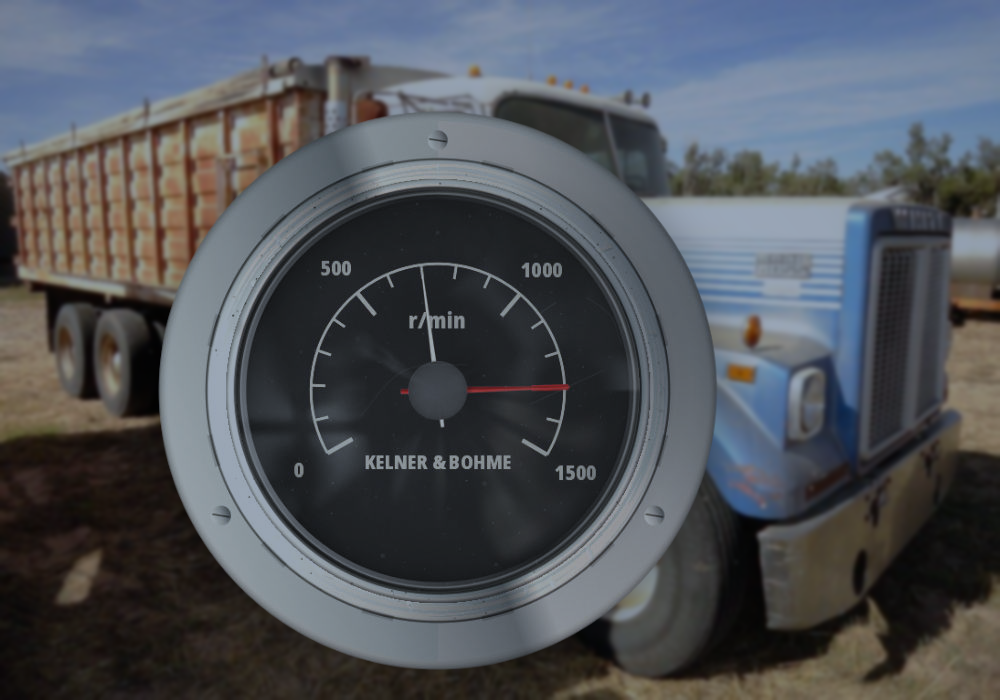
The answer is 1300; rpm
